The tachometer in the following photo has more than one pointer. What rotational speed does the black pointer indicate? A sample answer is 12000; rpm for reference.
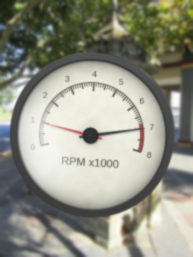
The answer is 7000; rpm
